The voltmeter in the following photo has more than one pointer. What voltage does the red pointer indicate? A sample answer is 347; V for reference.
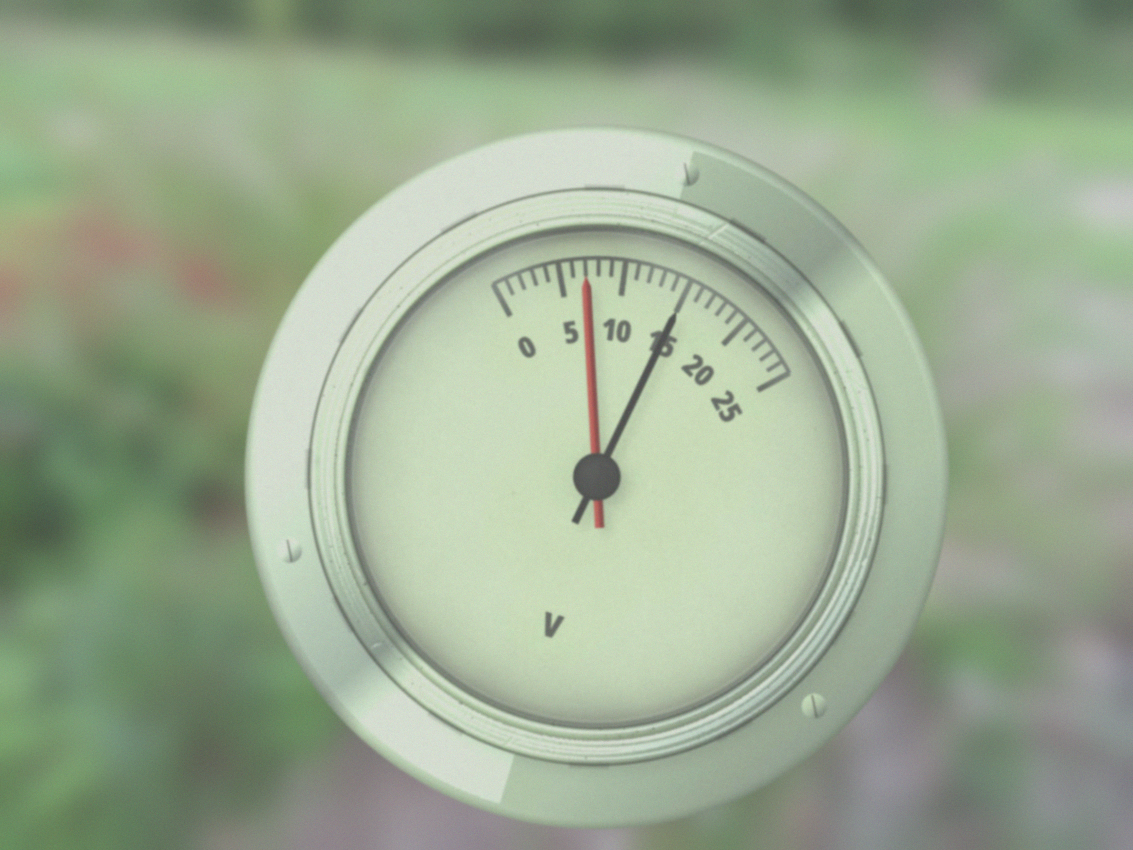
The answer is 7; V
